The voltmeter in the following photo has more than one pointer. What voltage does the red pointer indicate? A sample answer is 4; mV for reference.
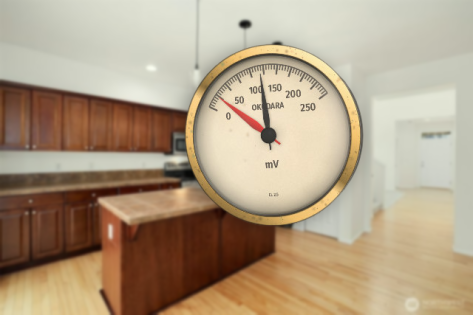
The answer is 25; mV
